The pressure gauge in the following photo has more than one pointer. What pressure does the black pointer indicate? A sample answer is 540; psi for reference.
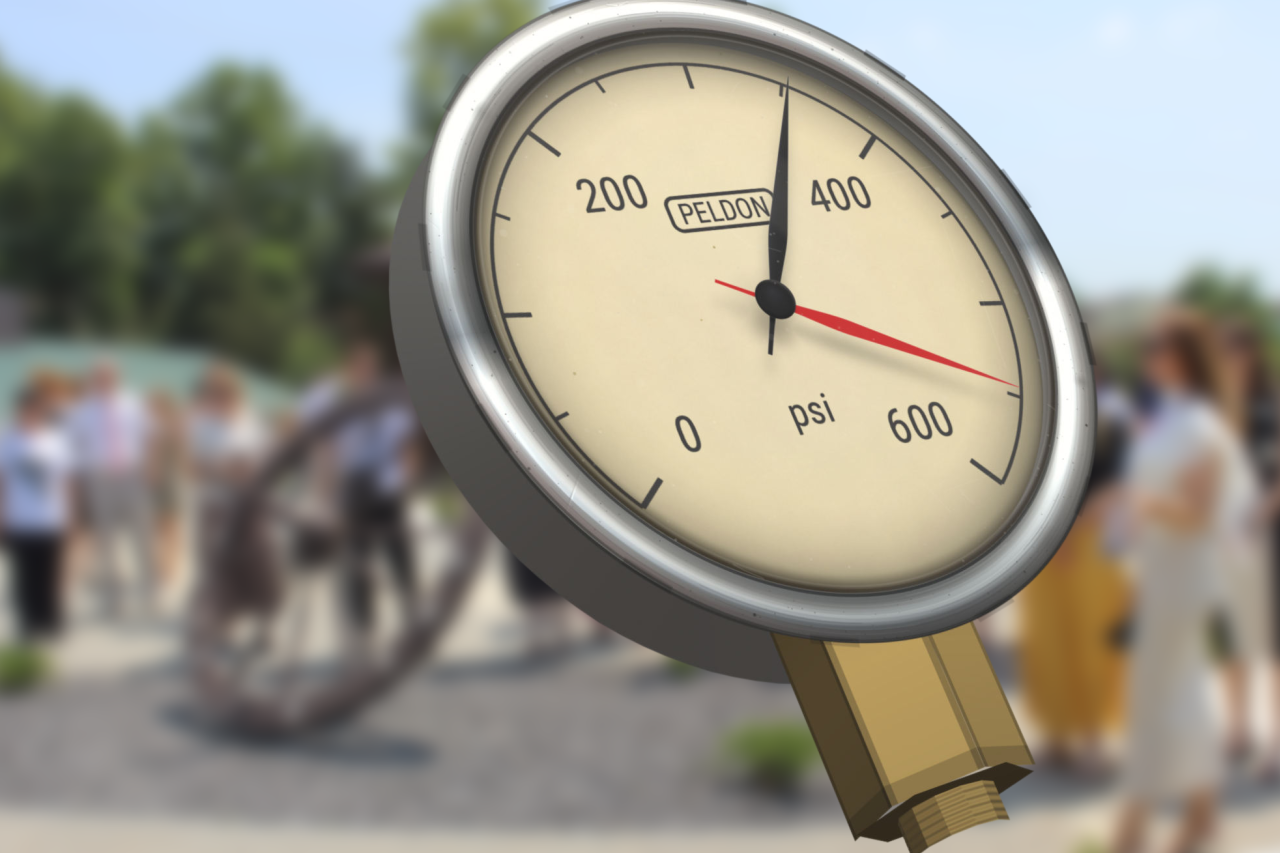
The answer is 350; psi
